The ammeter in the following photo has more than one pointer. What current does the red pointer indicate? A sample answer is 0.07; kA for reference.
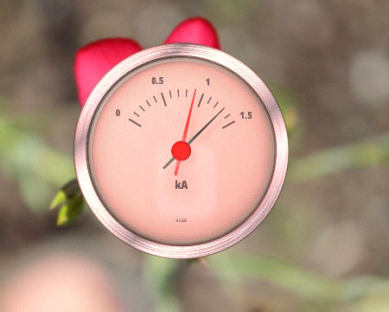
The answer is 0.9; kA
